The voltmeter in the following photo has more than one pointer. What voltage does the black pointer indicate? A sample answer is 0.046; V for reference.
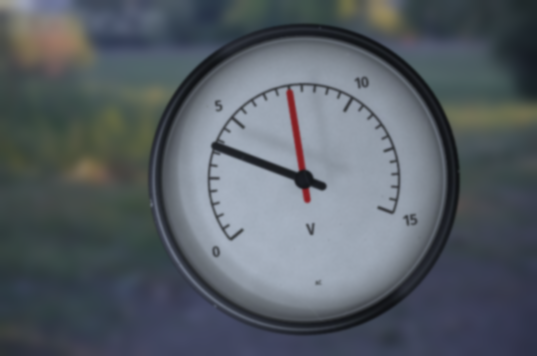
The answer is 3.75; V
